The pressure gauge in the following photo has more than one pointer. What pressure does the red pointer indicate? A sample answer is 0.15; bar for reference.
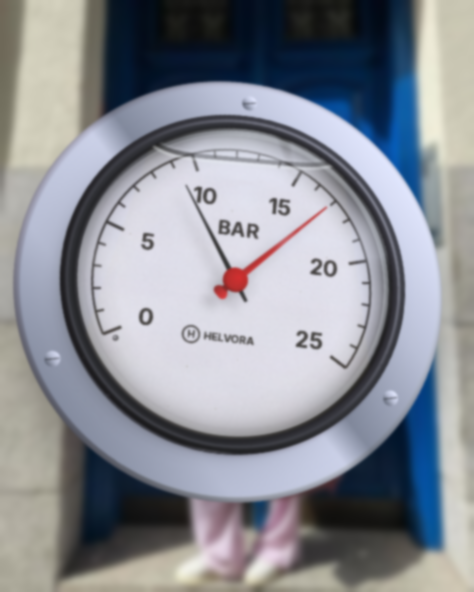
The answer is 17; bar
